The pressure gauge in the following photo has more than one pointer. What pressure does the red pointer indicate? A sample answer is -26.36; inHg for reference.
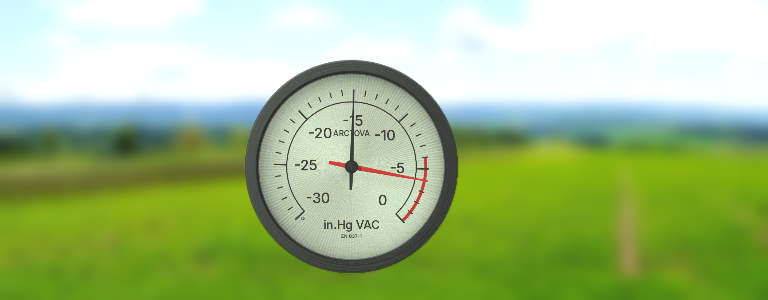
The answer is -4; inHg
